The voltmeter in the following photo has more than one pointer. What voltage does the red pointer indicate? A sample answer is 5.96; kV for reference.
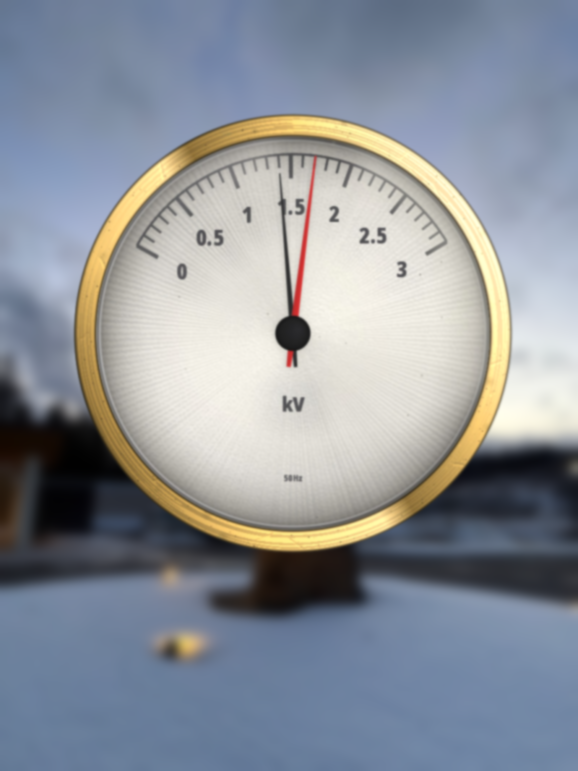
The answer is 1.7; kV
